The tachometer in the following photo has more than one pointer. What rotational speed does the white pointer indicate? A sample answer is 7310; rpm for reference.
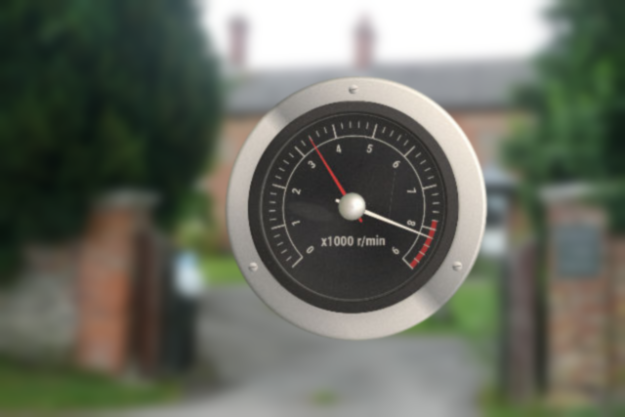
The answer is 8200; rpm
